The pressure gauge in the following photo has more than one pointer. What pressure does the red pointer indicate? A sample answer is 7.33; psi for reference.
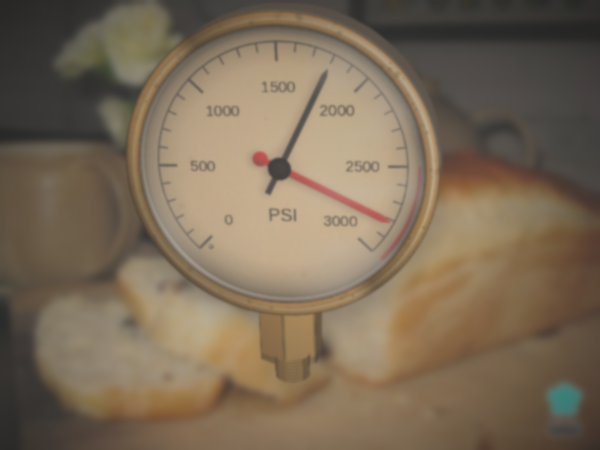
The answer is 2800; psi
